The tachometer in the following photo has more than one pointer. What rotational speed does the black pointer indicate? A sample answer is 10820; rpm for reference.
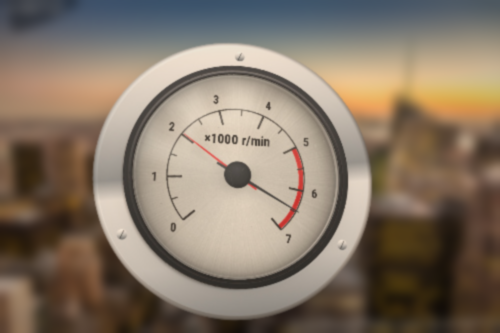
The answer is 6500; rpm
